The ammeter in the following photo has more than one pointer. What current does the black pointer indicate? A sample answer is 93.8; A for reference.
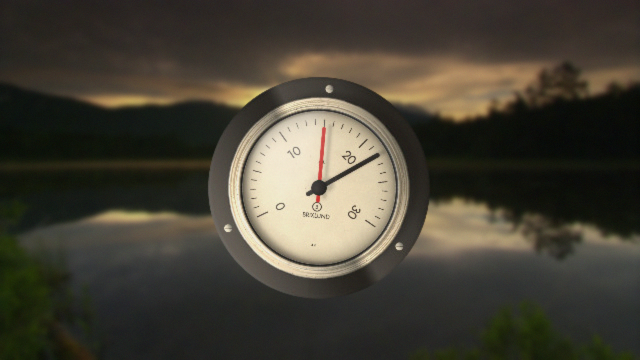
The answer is 22; A
